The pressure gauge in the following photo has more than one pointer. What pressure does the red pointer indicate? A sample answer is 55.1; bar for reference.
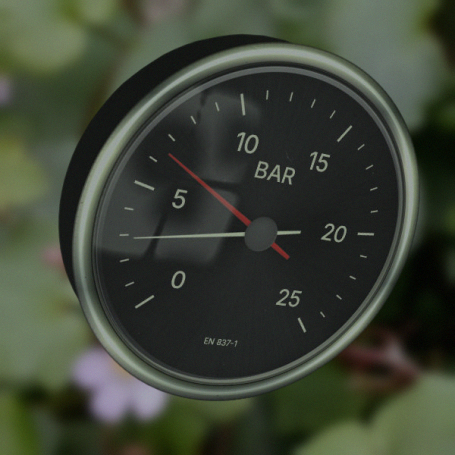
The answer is 6.5; bar
